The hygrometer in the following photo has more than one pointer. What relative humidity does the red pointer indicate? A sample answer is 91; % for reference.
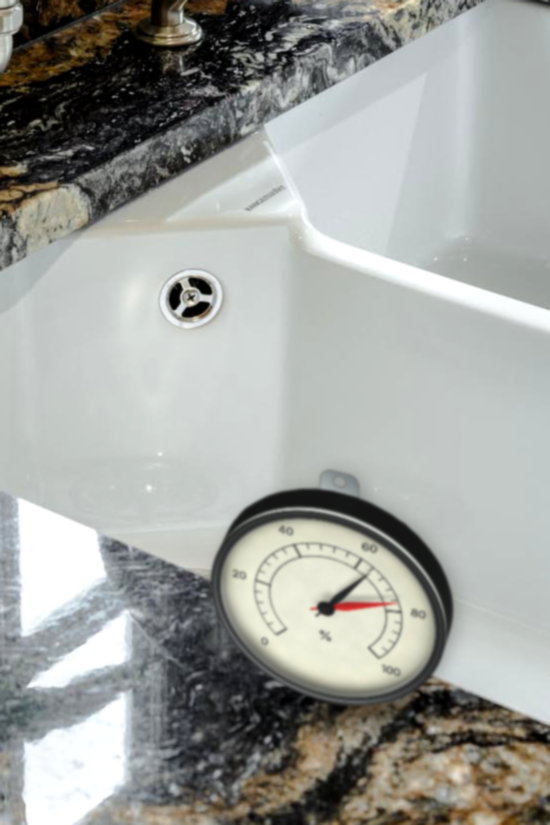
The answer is 76; %
